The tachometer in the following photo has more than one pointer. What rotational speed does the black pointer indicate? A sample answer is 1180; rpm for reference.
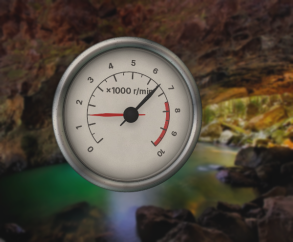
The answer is 6500; rpm
